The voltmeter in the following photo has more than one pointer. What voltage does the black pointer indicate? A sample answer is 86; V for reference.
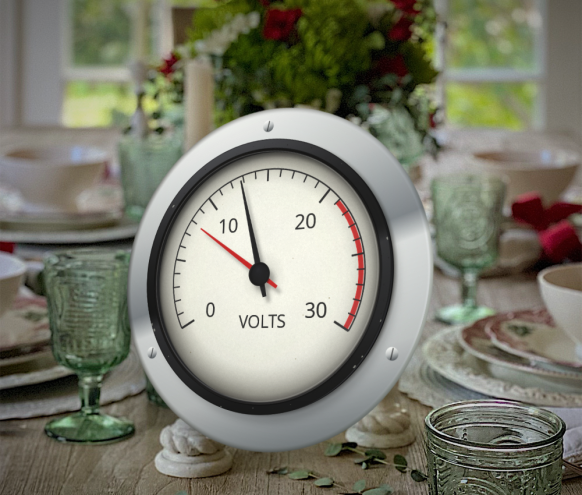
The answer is 13; V
